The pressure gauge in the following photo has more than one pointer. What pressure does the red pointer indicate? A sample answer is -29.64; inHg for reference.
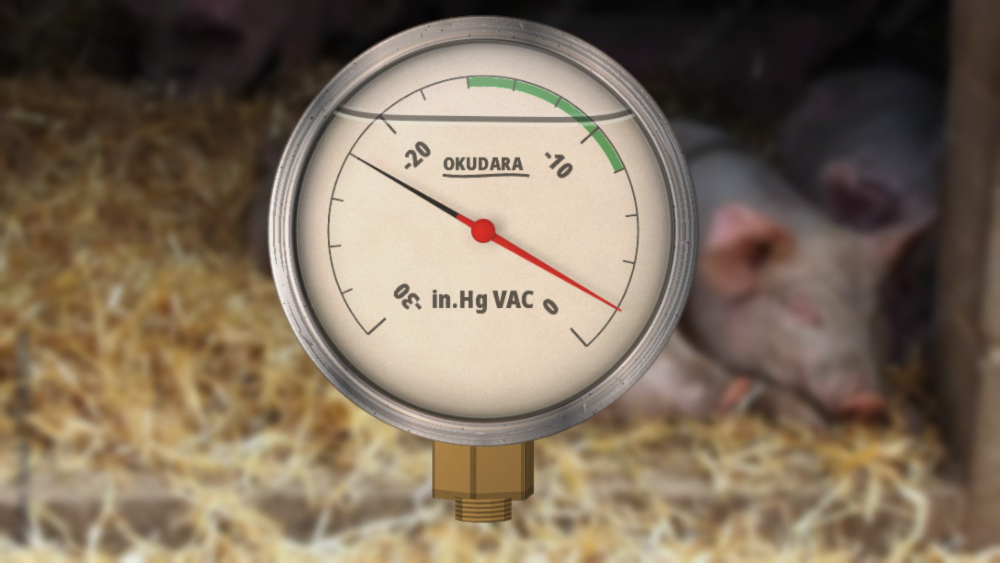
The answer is -2; inHg
